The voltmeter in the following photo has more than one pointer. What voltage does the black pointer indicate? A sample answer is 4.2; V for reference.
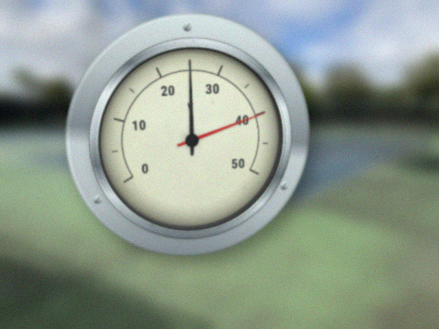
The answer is 25; V
